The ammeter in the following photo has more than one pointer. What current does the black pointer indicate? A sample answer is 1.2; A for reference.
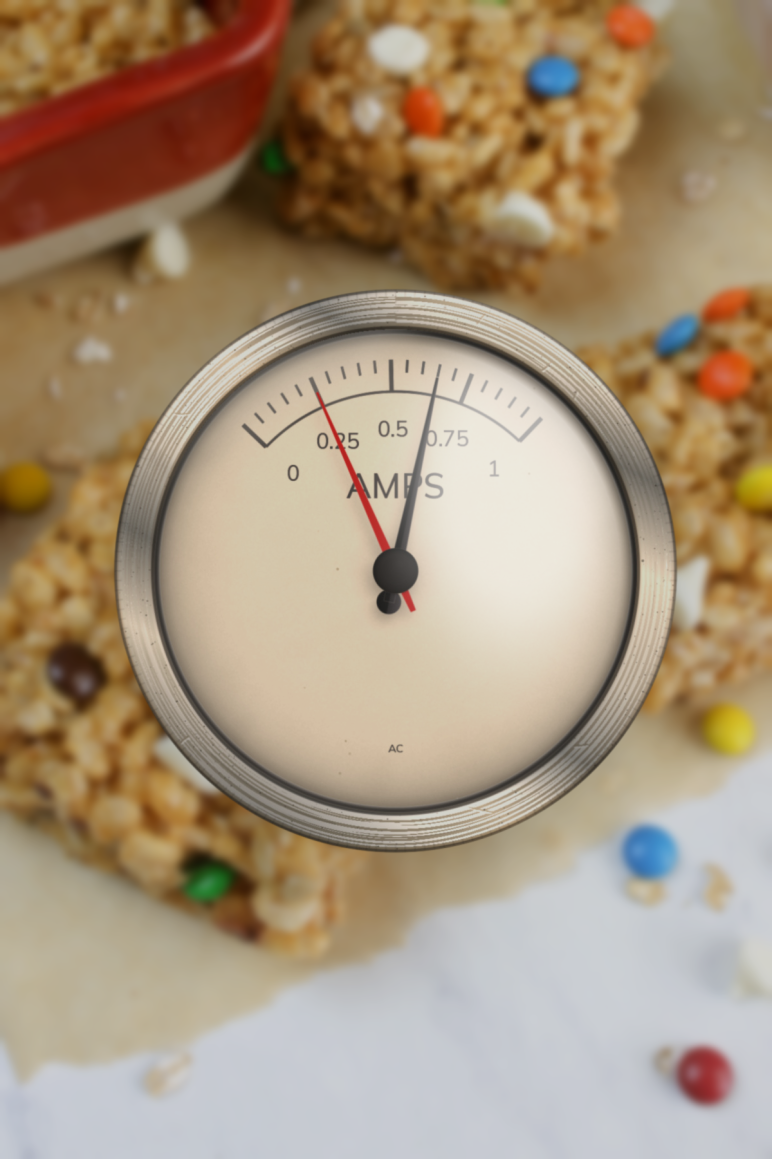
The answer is 0.65; A
